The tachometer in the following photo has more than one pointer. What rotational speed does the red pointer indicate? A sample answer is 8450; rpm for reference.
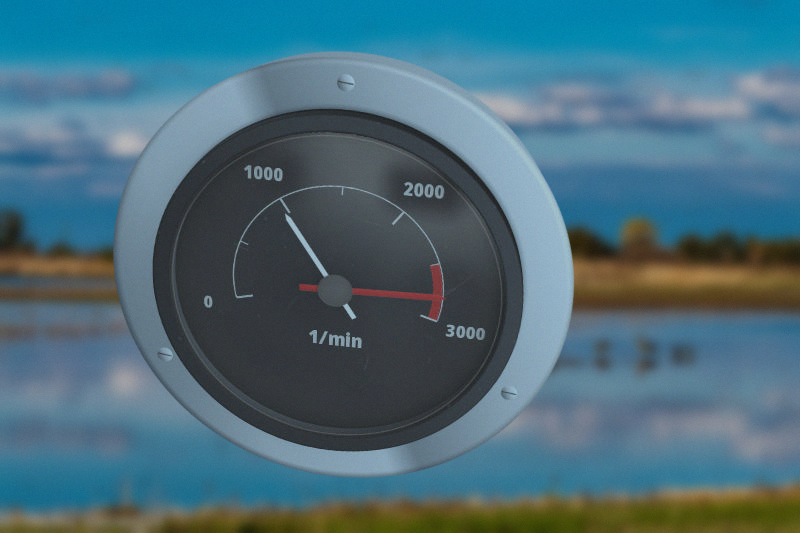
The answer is 2750; rpm
